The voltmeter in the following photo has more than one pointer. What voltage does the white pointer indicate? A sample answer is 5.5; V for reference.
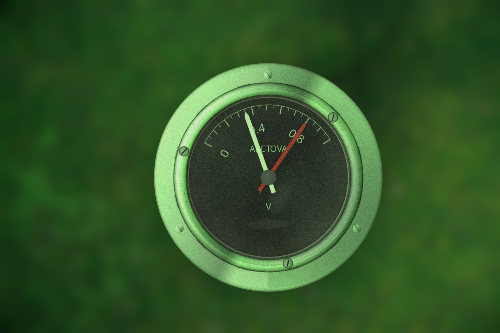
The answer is 0.35; V
